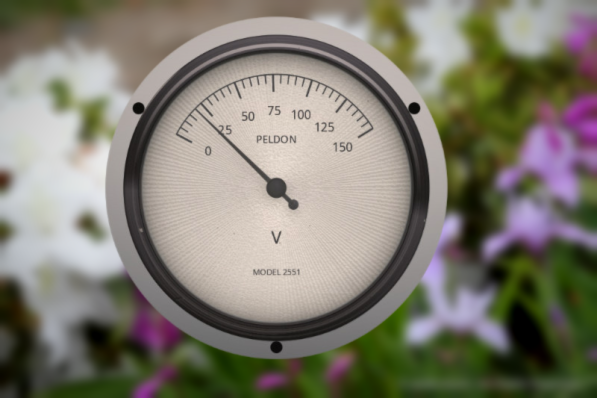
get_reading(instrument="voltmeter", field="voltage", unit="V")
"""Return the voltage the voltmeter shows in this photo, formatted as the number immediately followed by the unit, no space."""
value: 20V
